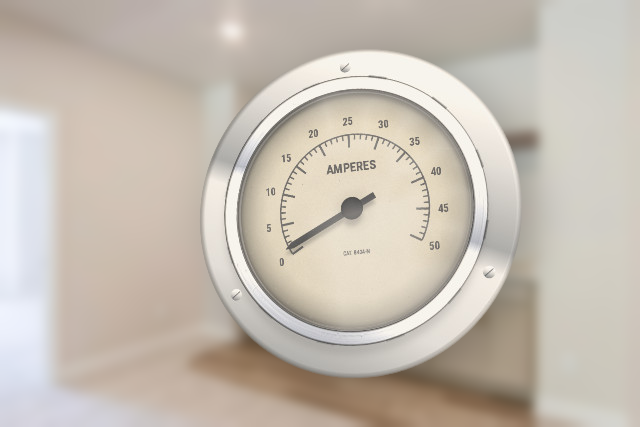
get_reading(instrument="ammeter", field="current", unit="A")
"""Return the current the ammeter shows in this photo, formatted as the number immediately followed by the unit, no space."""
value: 1A
